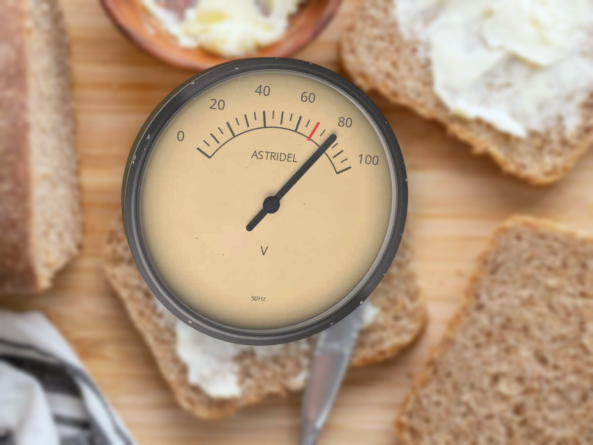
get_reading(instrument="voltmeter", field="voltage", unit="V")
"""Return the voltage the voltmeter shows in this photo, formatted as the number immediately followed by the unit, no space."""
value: 80V
